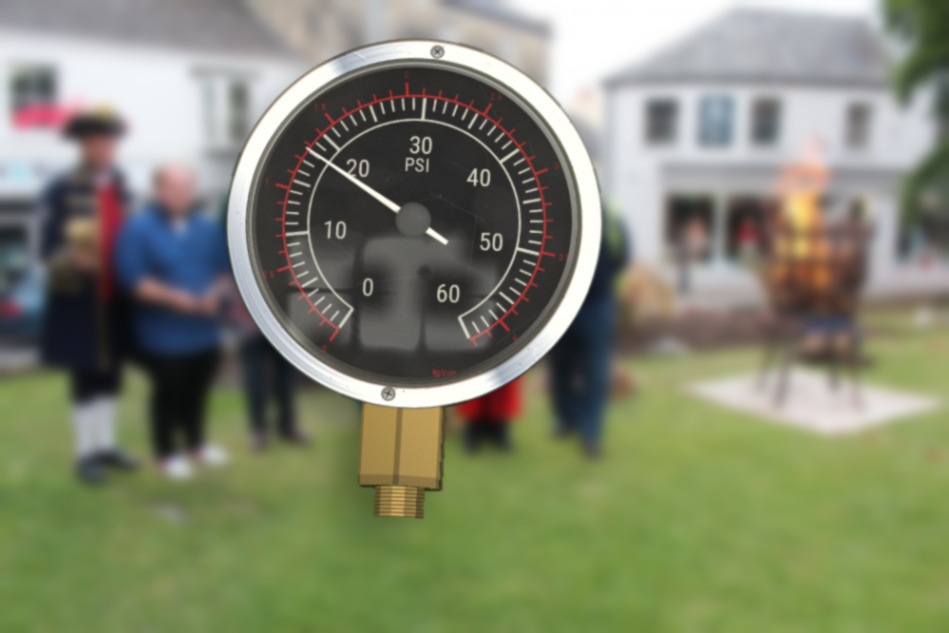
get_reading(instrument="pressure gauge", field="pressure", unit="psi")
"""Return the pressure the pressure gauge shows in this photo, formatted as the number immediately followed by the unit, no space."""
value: 18psi
